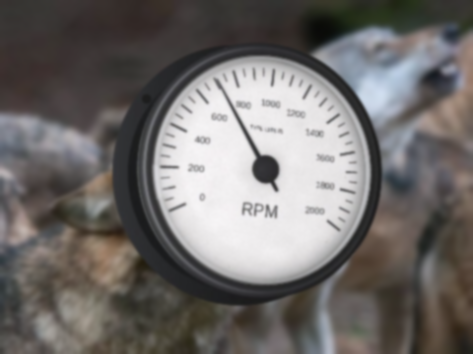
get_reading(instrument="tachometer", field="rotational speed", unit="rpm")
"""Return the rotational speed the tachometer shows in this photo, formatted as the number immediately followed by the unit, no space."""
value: 700rpm
